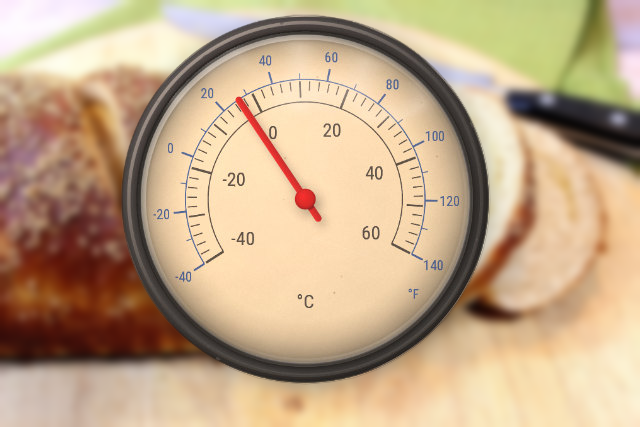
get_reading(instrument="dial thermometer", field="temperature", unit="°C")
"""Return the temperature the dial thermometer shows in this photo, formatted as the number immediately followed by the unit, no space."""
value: -3°C
